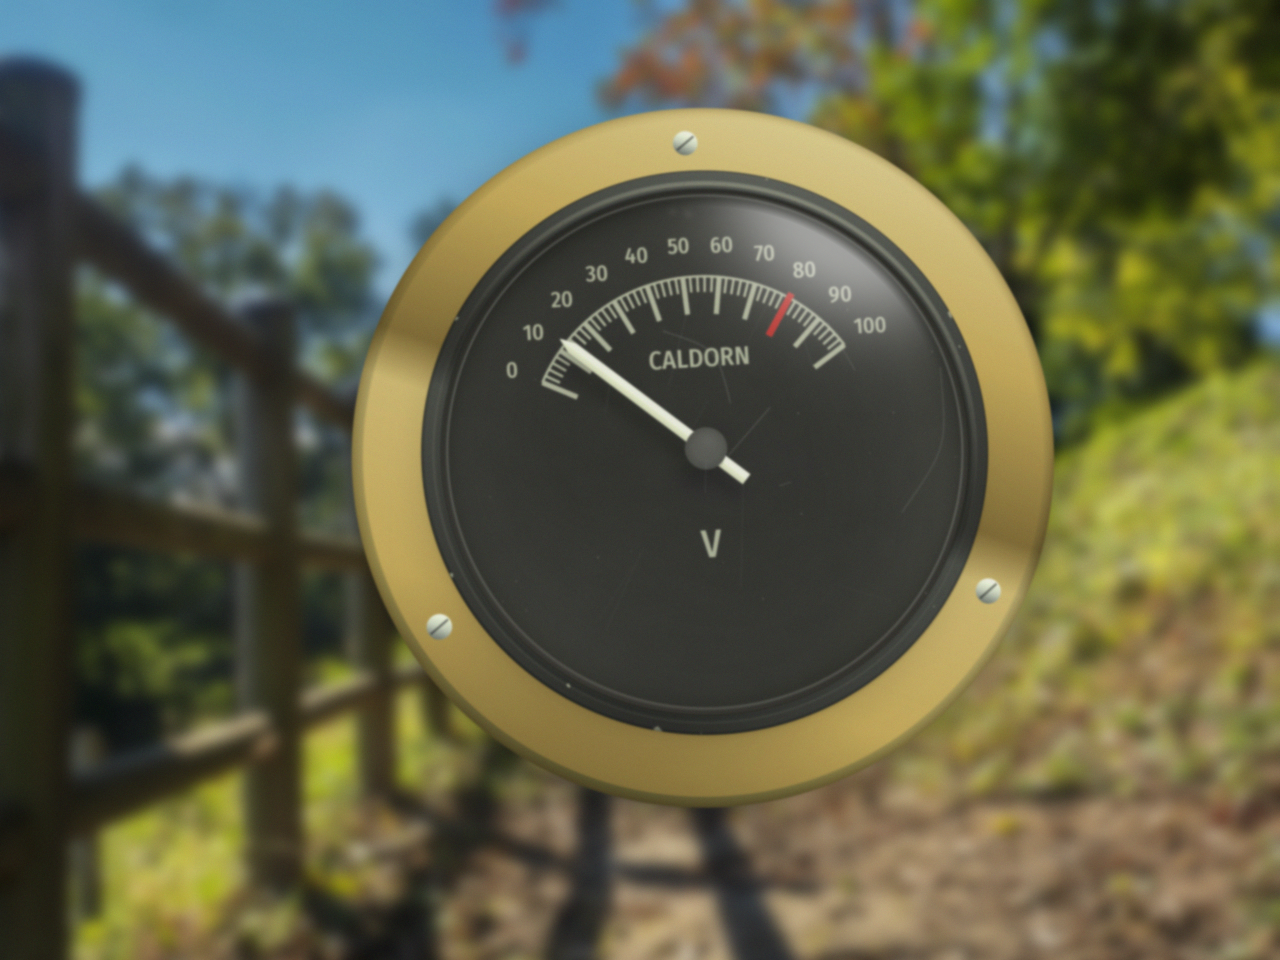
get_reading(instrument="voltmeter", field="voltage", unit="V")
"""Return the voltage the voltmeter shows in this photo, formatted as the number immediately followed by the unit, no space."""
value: 12V
